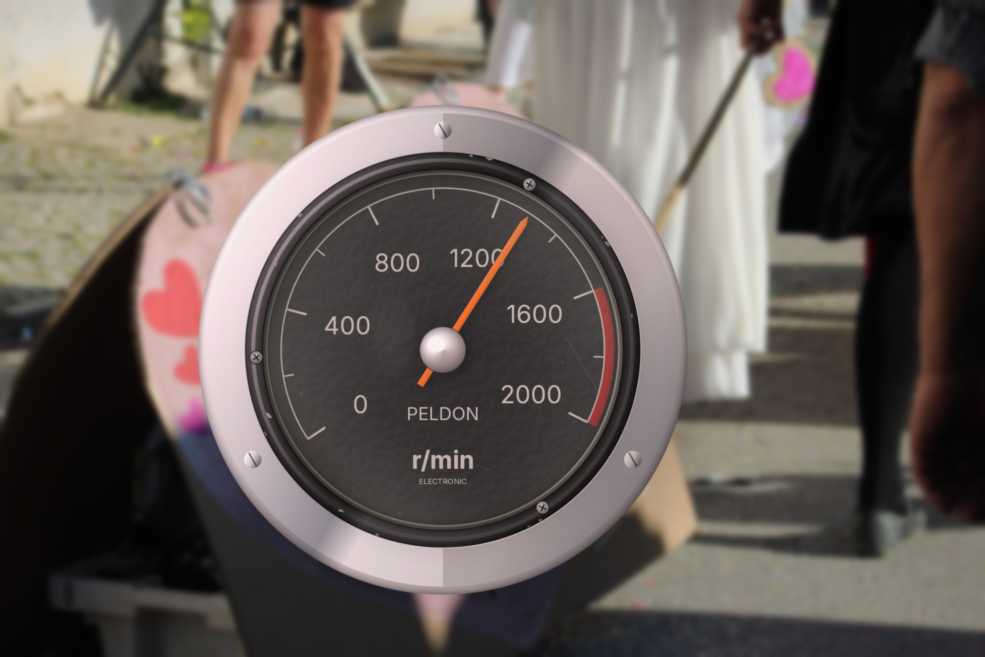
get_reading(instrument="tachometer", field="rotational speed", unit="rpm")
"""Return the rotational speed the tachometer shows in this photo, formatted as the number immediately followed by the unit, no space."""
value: 1300rpm
